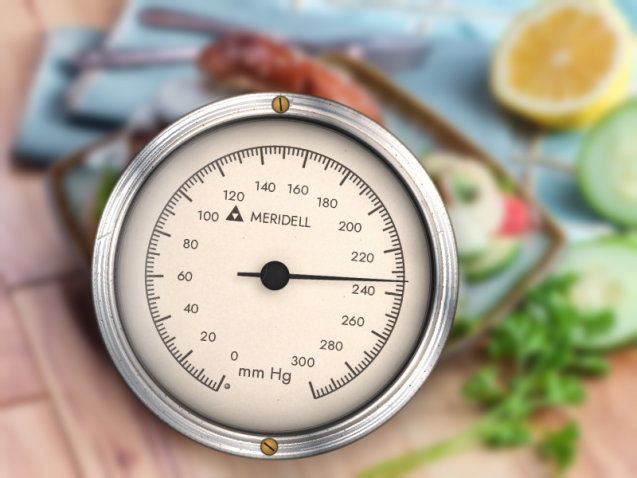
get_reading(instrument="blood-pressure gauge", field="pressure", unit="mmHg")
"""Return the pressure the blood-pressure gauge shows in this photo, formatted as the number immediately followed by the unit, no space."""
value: 234mmHg
